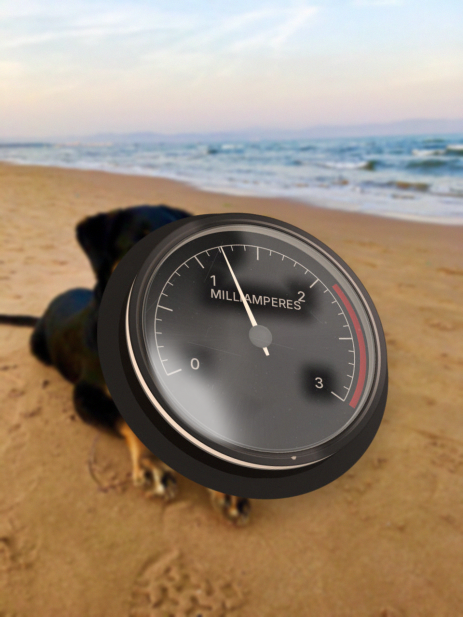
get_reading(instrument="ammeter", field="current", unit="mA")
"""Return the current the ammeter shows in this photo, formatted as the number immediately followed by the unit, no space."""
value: 1.2mA
